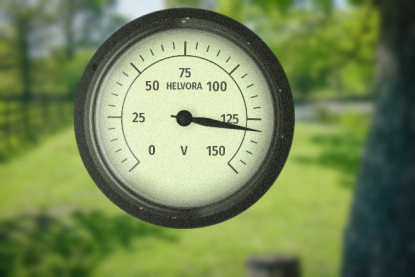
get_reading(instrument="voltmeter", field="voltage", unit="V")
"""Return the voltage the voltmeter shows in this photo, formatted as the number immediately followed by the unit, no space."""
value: 130V
